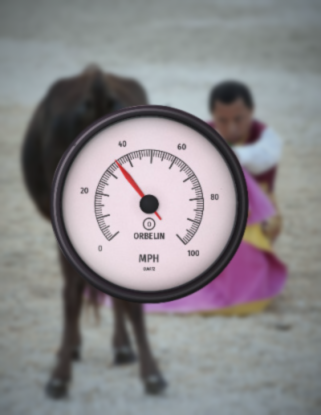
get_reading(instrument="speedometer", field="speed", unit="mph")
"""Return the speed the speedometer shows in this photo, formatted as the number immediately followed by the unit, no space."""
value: 35mph
